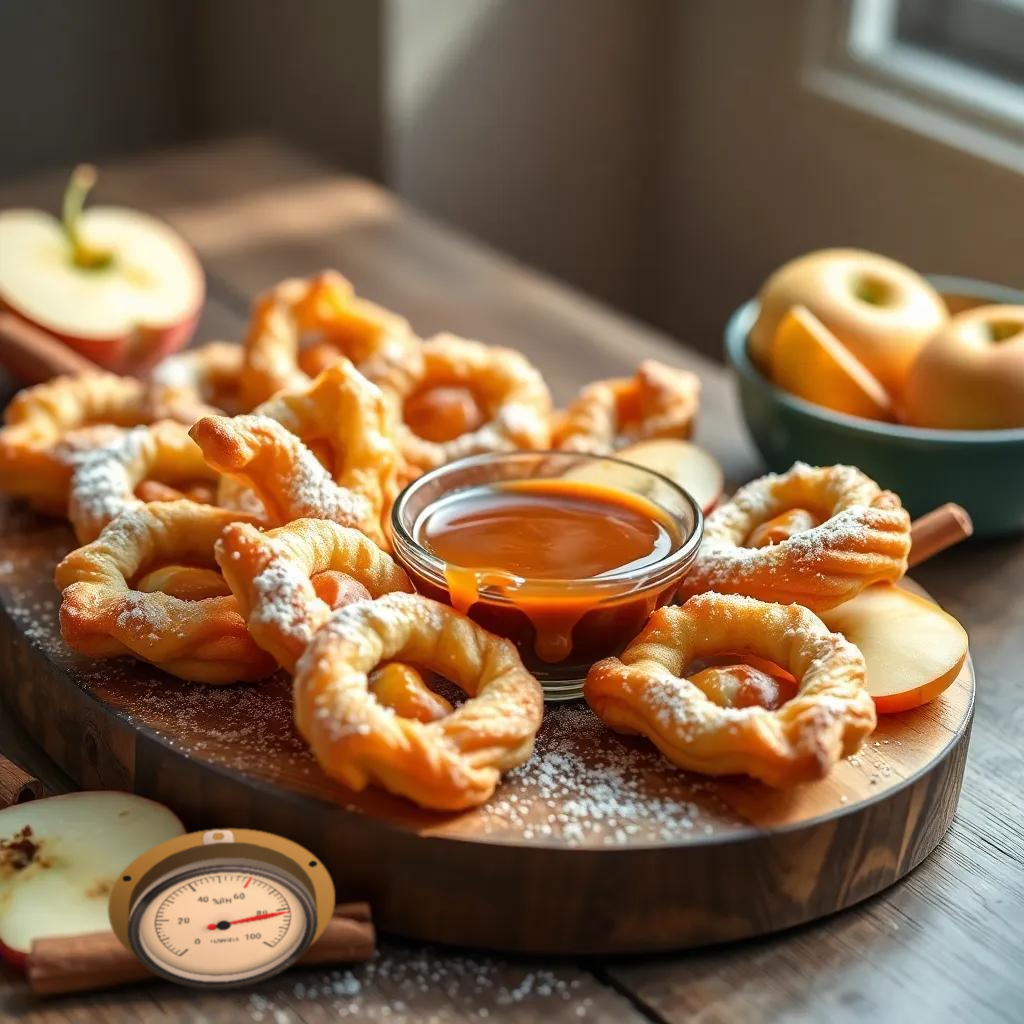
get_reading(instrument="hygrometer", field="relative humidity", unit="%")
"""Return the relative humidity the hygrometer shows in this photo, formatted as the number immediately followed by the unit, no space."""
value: 80%
